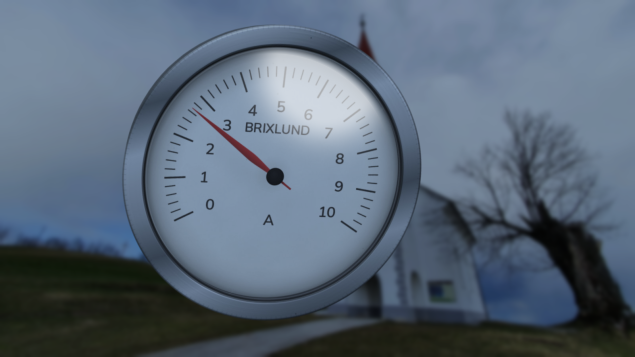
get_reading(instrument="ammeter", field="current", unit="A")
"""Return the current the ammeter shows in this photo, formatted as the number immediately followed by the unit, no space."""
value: 2.7A
